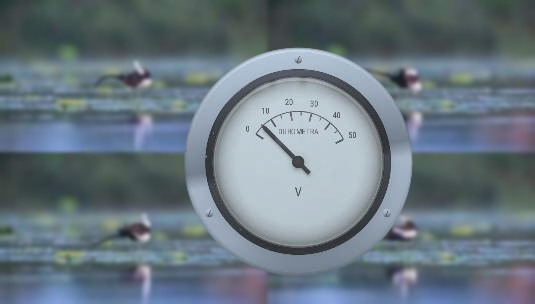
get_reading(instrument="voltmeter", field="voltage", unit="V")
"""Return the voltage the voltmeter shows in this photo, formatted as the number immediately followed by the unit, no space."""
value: 5V
